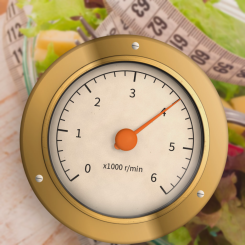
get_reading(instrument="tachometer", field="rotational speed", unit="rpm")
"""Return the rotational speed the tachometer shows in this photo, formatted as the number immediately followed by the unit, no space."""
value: 4000rpm
